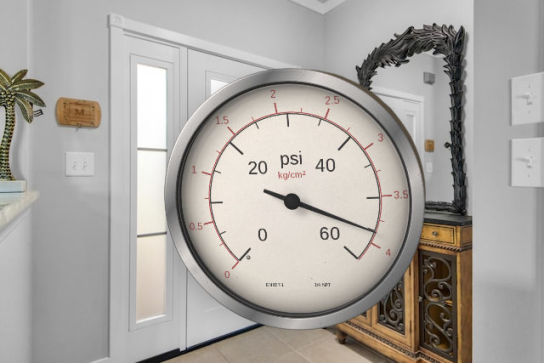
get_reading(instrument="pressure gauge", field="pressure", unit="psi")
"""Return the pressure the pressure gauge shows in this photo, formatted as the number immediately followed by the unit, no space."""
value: 55psi
